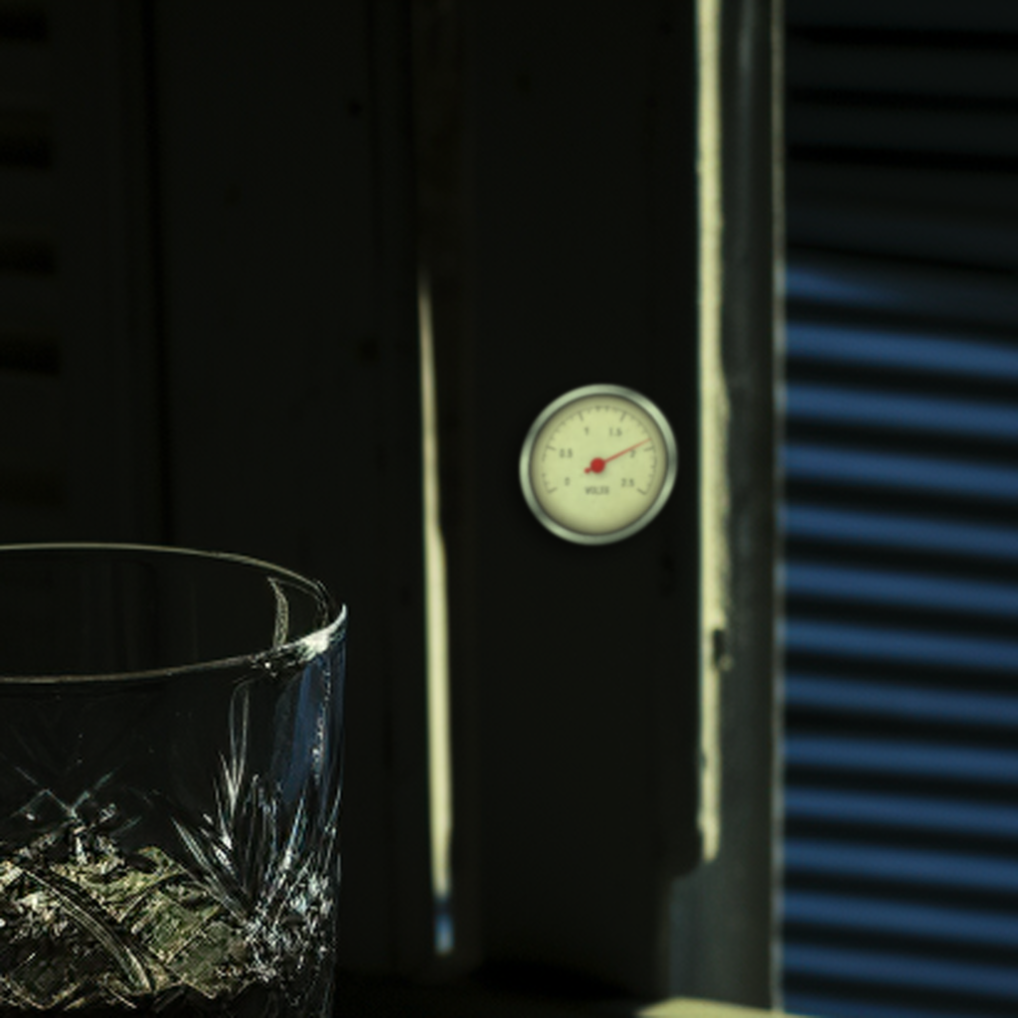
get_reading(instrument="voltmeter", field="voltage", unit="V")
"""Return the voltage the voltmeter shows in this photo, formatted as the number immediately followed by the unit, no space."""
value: 1.9V
